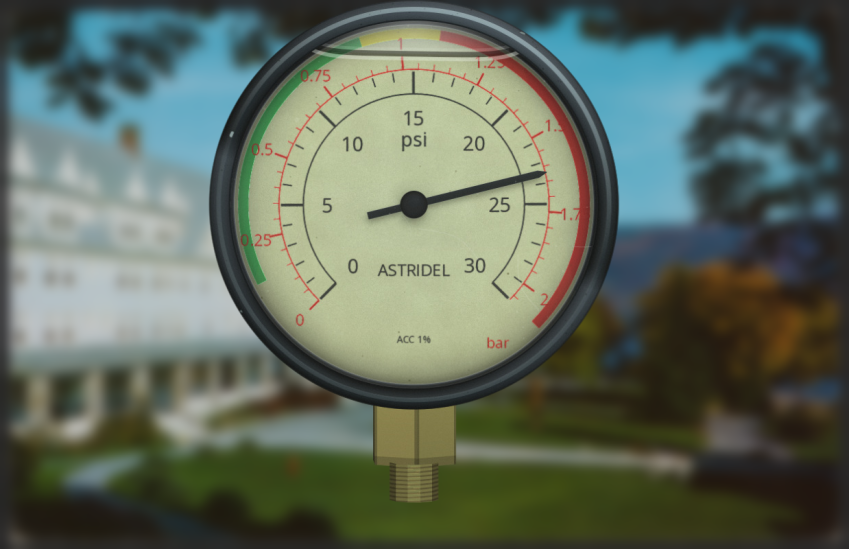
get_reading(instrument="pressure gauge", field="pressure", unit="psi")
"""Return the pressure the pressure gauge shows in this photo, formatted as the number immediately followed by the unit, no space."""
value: 23.5psi
